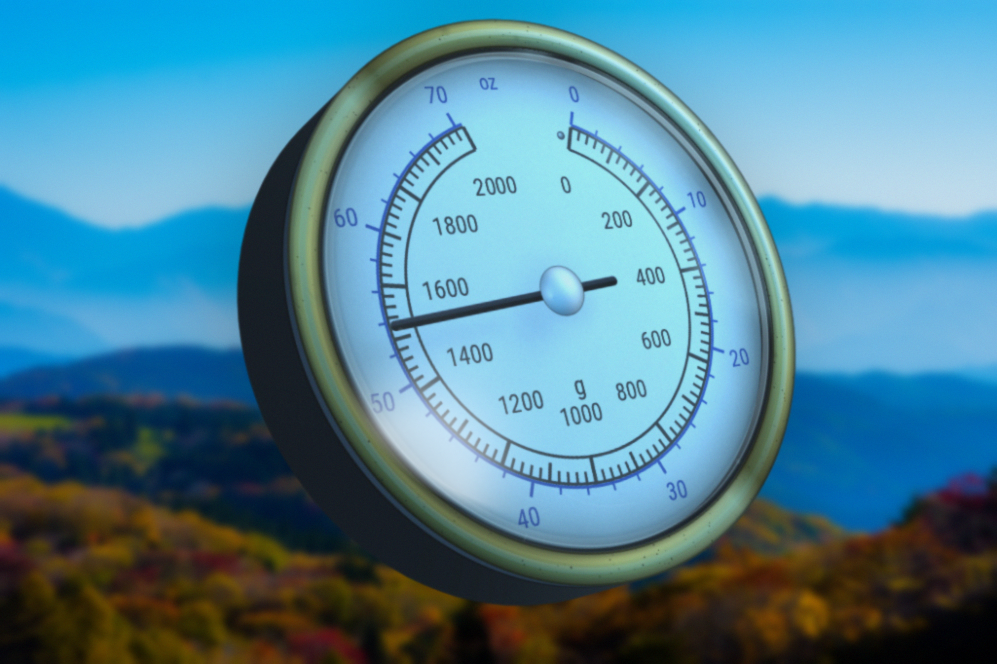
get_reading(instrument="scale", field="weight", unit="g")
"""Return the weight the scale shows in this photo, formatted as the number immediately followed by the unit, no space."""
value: 1520g
